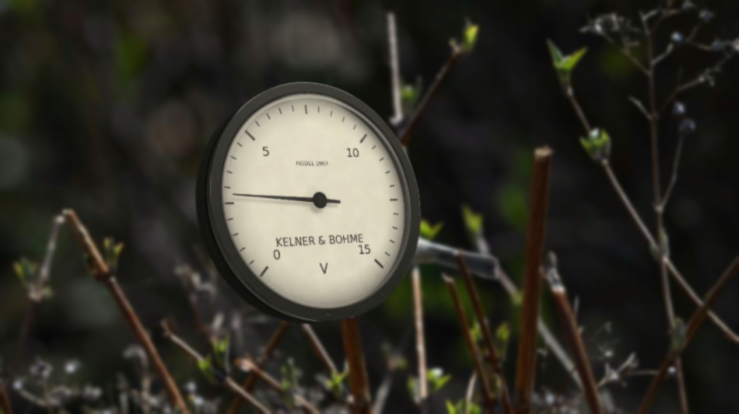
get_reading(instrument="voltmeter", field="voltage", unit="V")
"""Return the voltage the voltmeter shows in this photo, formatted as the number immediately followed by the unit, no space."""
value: 2.75V
